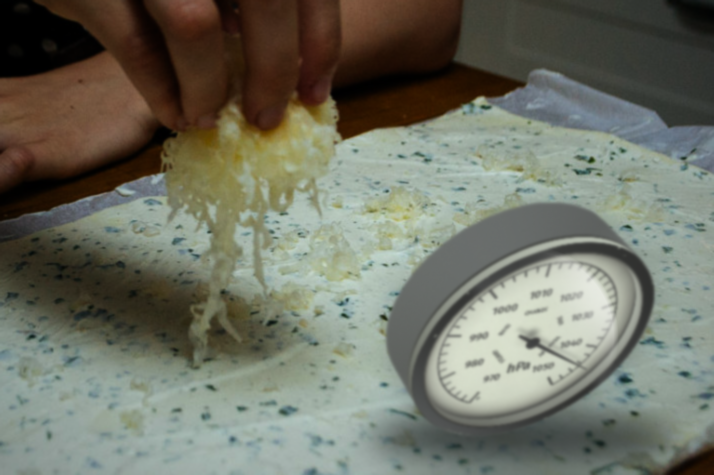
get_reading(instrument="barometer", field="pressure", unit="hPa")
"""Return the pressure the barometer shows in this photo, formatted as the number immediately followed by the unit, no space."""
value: 1044hPa
